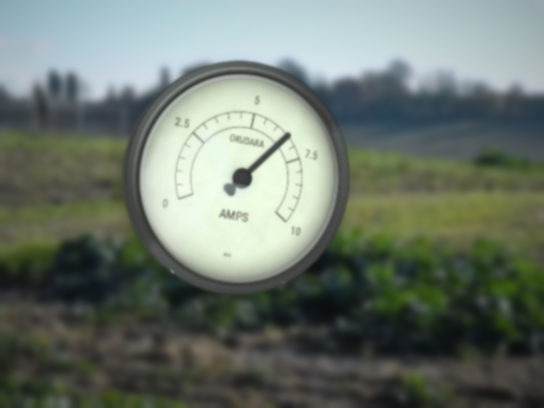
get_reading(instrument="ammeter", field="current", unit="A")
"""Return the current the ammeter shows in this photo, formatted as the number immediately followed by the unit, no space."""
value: 6.5A
